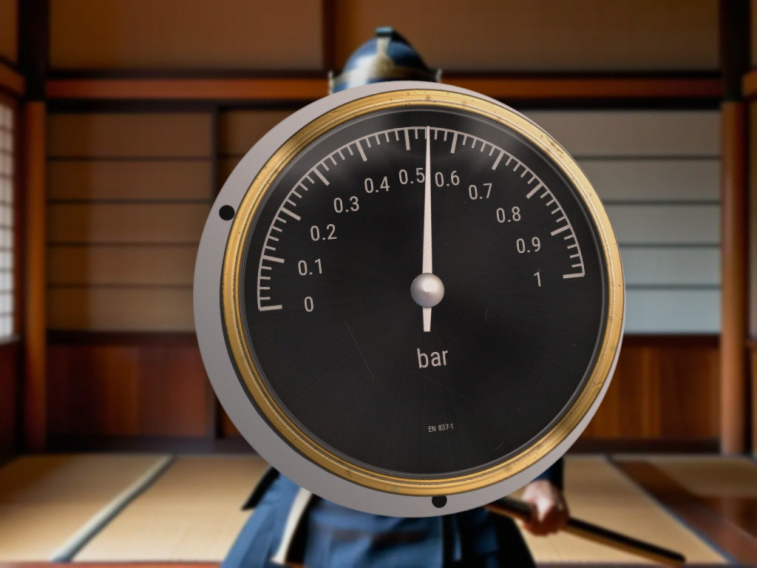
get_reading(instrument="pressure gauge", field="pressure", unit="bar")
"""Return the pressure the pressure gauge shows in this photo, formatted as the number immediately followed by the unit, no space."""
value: 0.54bar
